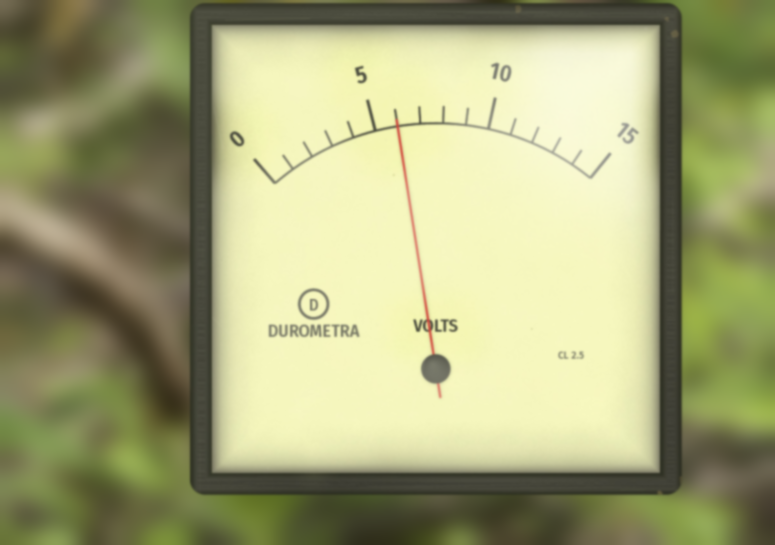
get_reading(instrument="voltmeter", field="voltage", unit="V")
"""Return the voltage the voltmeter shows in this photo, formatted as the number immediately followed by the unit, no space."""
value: 6V
